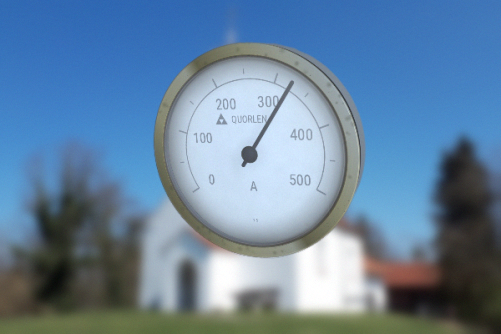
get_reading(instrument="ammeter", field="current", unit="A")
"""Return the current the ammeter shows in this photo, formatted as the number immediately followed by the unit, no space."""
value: 325A
